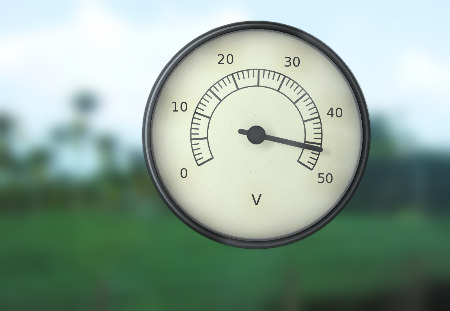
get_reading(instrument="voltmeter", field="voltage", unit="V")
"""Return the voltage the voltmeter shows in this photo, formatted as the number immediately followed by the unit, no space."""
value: 46V
